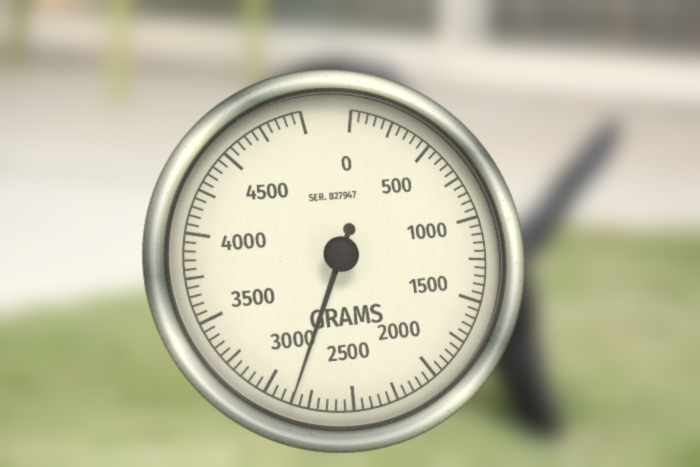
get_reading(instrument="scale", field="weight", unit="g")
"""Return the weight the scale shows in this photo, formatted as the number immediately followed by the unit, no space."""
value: 2850g
